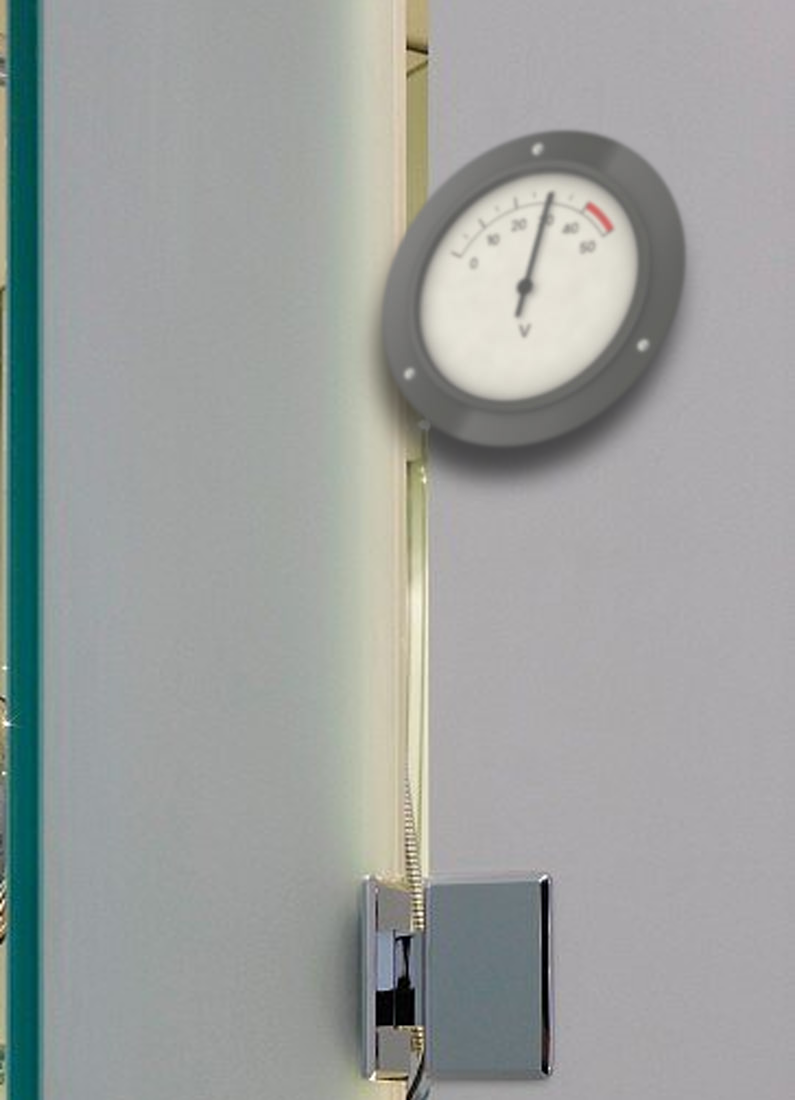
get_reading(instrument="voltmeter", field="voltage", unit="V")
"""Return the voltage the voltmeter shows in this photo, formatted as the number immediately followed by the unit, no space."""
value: 30V
